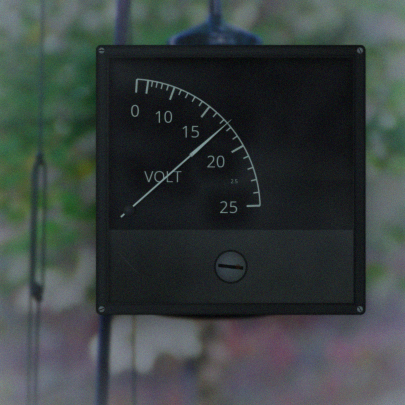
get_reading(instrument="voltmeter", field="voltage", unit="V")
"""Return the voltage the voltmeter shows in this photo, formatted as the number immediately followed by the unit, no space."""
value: 17.5V
